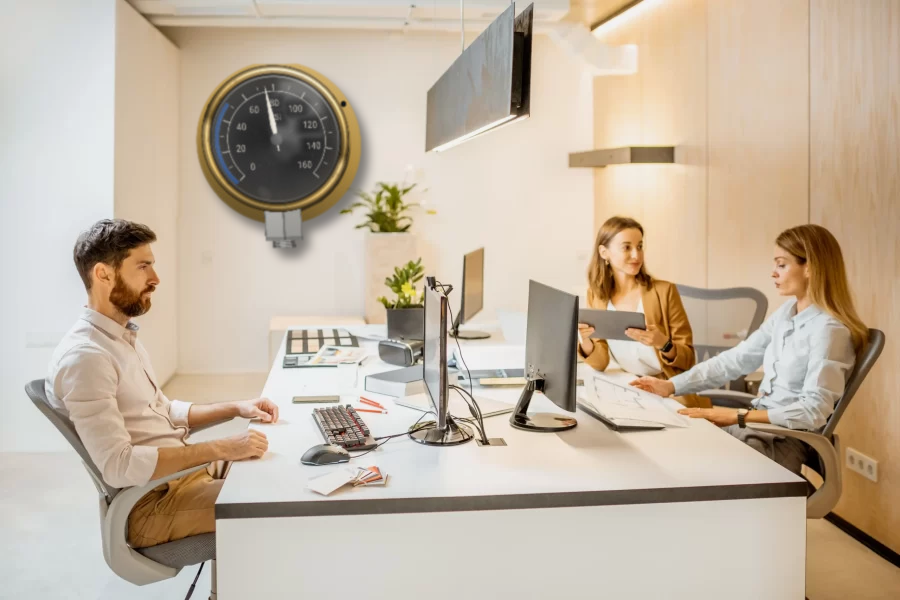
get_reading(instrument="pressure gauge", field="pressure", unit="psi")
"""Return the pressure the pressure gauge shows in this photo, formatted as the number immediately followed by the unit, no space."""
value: 75psi
